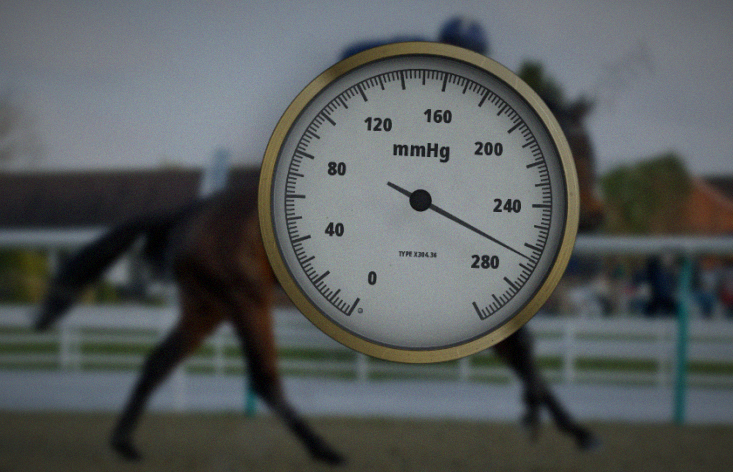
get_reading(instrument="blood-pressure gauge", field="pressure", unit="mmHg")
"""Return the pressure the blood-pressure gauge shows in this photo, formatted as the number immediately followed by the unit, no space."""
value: 266mmHg
